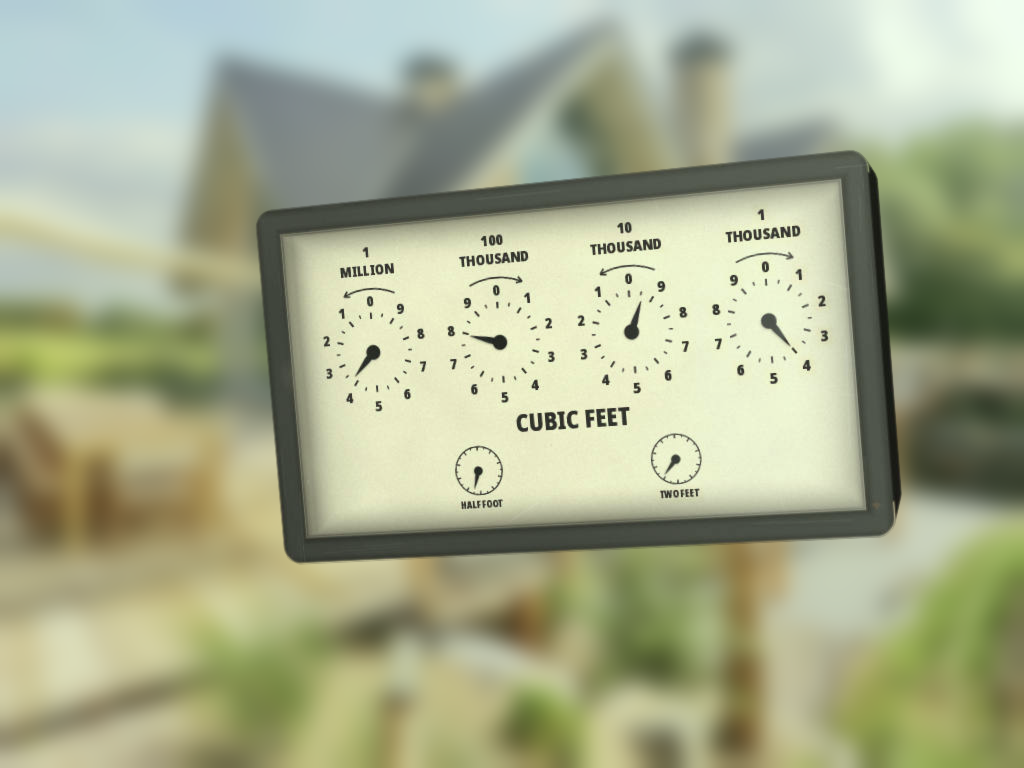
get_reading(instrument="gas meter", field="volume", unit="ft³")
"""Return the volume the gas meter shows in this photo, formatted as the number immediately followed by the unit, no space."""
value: 379400ft³
